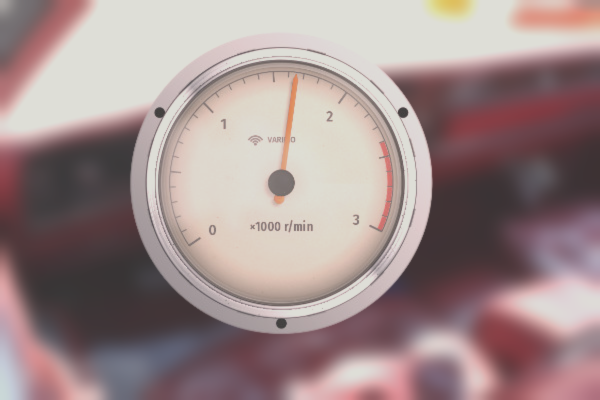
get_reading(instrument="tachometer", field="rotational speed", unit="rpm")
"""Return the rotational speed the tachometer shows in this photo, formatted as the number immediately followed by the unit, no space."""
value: 1650rpm
